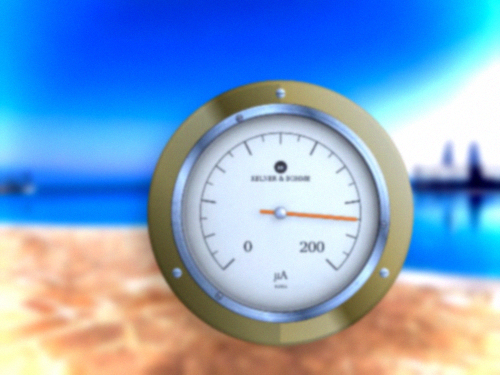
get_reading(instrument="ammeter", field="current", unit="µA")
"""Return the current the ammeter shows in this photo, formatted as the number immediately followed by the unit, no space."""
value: 170µA
